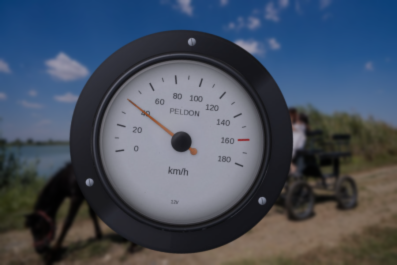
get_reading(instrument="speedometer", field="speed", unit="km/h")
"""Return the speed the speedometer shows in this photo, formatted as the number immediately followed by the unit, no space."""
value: 40km/h
